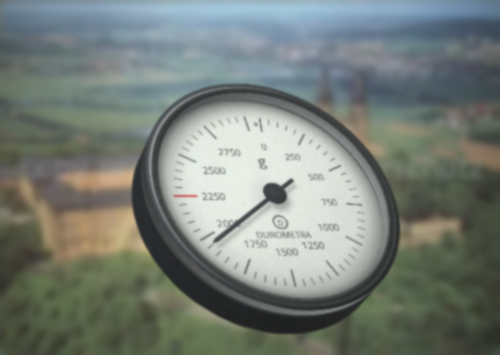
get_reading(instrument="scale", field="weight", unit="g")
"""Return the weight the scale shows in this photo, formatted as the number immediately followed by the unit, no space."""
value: 1950g
